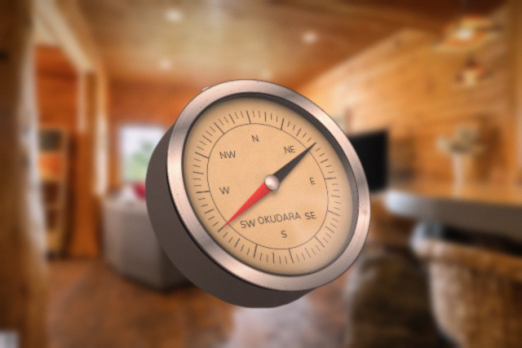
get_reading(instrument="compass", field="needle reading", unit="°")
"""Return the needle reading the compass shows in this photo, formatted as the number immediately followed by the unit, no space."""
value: 240°
